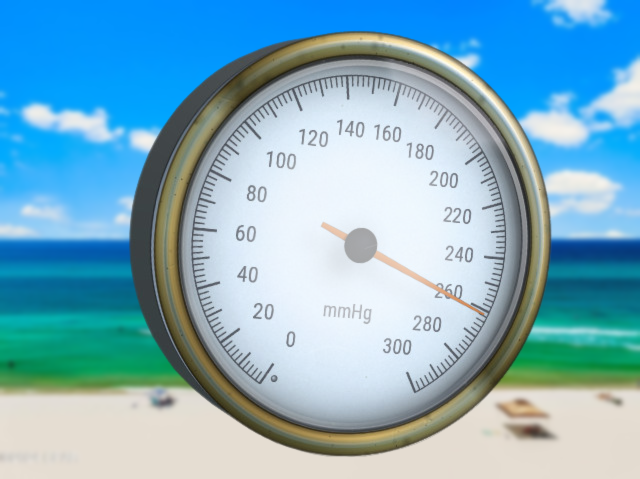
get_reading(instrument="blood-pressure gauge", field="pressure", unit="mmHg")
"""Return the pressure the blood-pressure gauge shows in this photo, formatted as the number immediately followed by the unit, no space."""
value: 262mmHg
